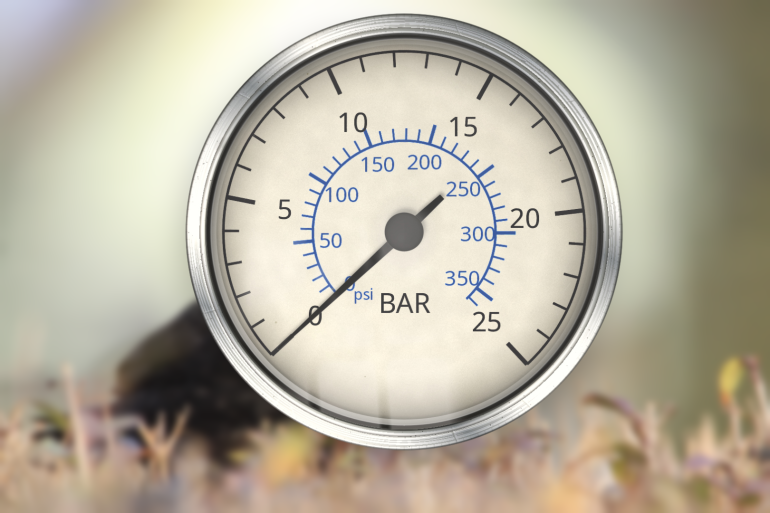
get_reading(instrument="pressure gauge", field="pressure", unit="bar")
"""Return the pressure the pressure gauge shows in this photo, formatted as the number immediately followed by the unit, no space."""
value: 0bar
